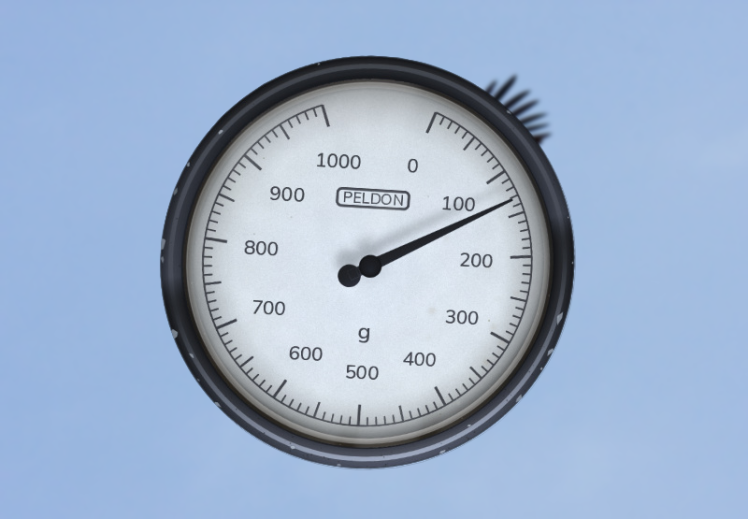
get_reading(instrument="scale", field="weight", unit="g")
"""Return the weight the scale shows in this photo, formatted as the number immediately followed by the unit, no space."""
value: 130g
